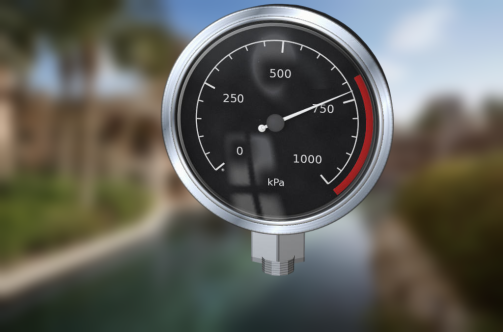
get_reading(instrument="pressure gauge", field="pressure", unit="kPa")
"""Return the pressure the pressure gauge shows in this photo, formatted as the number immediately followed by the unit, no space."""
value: 725kPa
